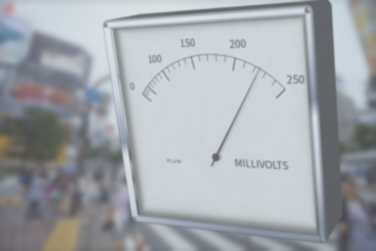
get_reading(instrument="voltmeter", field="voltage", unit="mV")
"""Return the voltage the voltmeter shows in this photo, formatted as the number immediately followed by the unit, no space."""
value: 225mV
